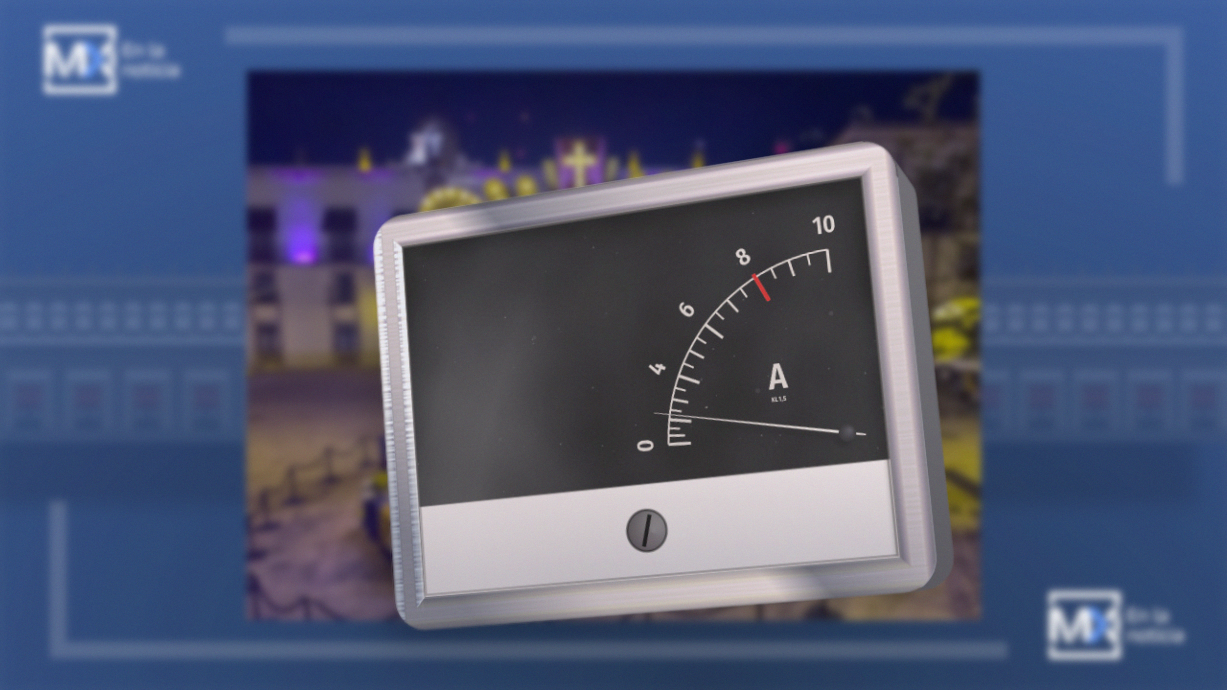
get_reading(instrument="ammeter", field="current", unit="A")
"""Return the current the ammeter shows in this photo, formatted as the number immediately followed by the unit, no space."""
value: 2.25A
